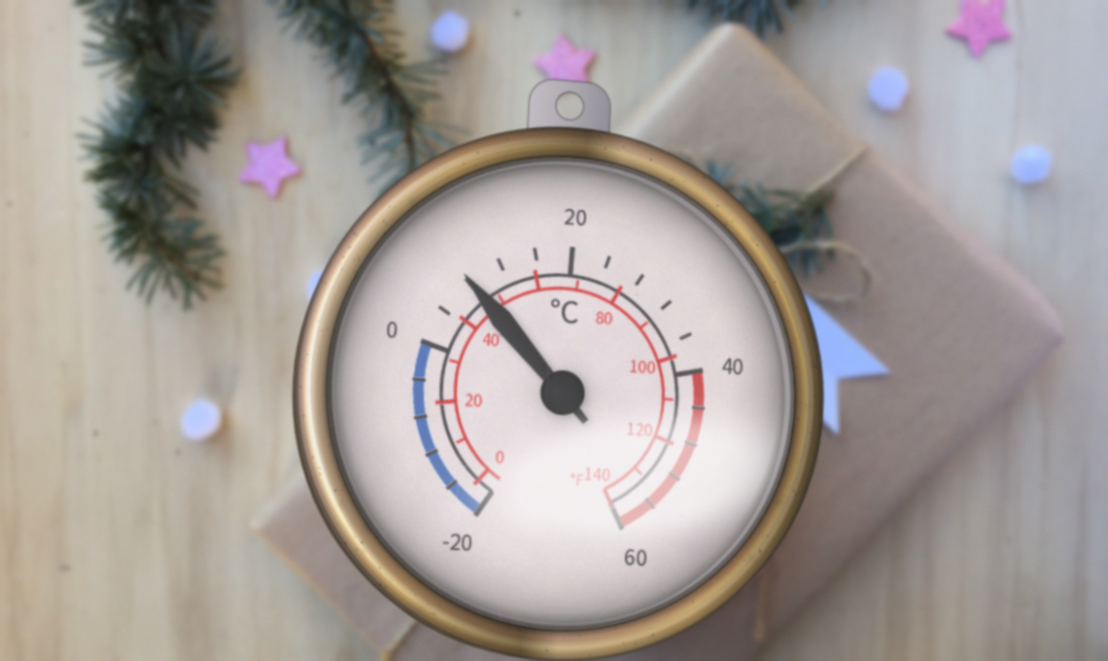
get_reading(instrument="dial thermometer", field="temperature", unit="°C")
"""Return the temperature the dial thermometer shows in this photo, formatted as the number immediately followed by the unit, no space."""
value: 8°C
